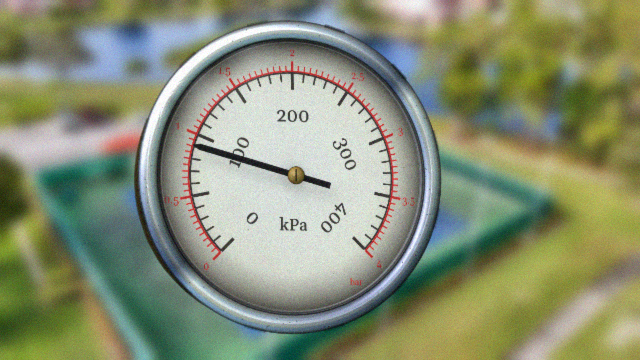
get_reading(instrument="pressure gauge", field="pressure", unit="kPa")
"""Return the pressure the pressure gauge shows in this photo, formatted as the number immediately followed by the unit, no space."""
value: 90kPa
